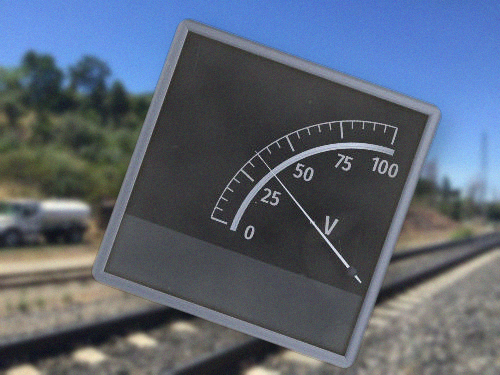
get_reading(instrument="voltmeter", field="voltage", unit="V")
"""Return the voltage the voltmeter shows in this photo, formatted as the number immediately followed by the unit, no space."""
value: 35V
